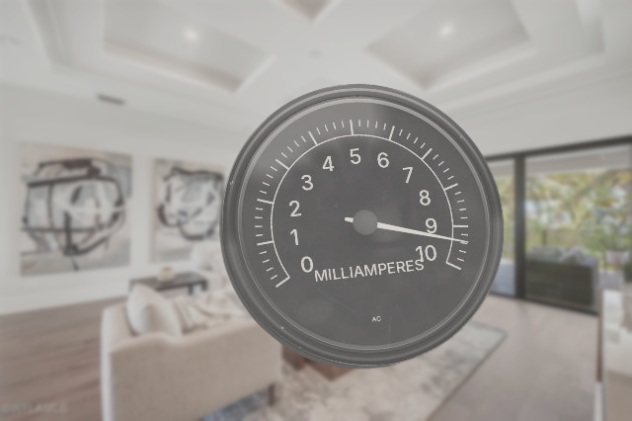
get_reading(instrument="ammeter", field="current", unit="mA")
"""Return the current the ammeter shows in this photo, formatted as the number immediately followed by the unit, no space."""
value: 9.4mA
